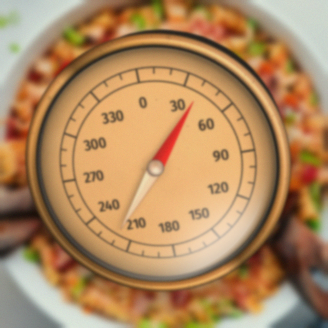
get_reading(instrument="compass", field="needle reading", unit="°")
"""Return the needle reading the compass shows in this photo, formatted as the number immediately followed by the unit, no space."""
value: 40°
